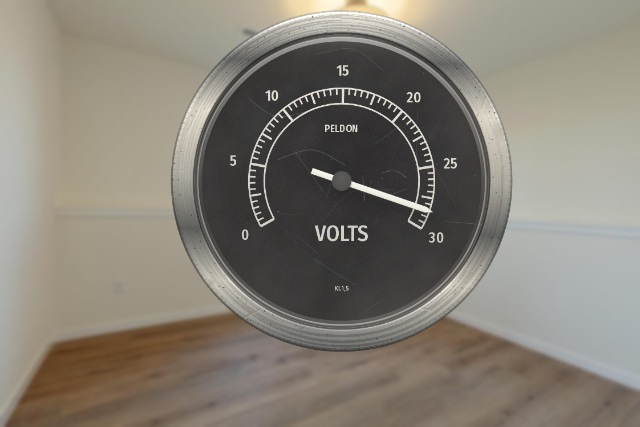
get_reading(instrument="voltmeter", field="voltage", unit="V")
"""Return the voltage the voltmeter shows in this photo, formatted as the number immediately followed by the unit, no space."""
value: 28.5V
